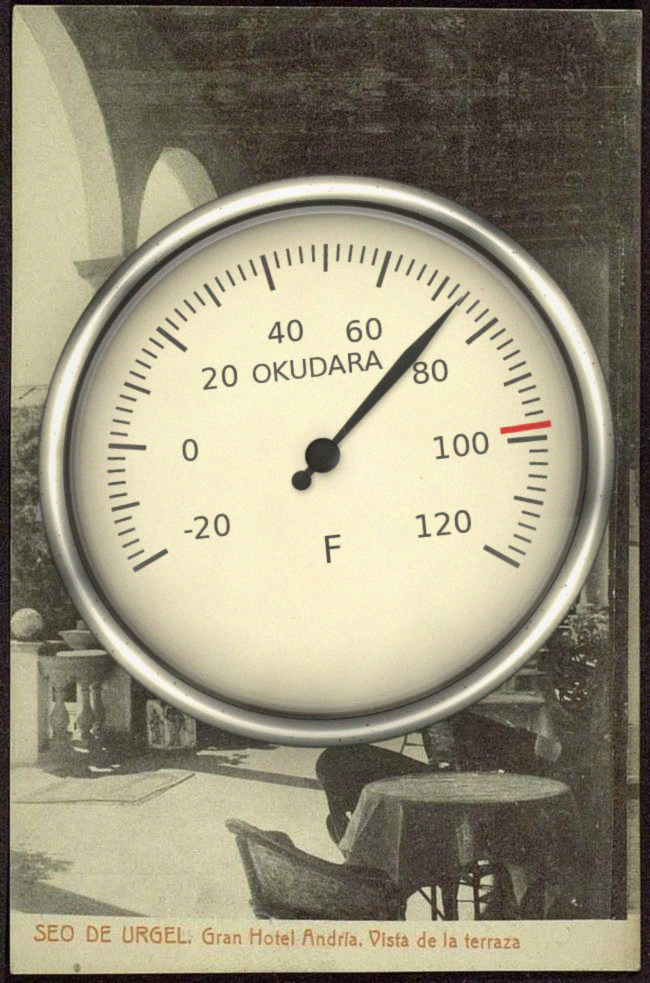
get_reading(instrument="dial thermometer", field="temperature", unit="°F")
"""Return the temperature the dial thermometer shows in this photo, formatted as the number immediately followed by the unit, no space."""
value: 74°F
